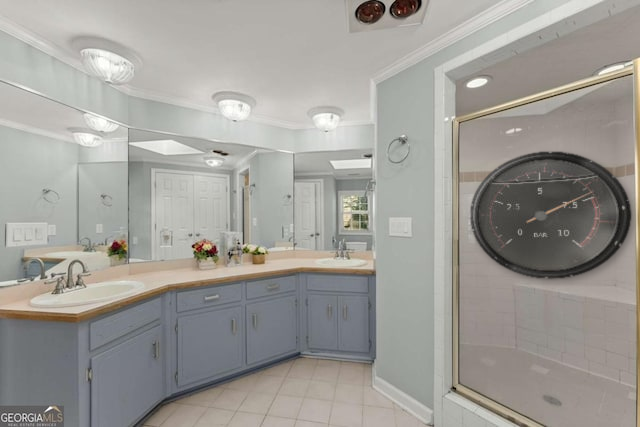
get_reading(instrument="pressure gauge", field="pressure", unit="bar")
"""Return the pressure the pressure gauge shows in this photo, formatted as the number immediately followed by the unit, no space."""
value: 7.25bar
